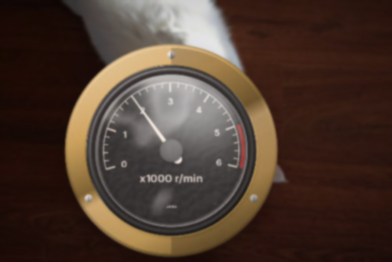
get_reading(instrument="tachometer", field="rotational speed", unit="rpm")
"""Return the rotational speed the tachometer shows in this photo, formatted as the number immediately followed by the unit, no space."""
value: 2000rpm
